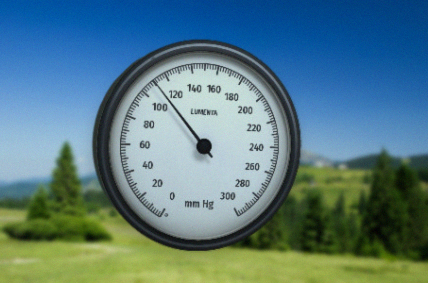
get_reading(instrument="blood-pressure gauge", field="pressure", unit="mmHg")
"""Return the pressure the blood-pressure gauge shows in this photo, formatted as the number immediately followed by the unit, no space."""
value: 110mmHg
